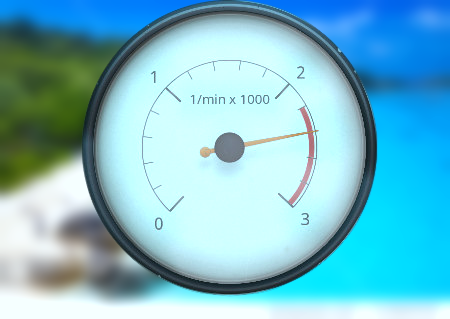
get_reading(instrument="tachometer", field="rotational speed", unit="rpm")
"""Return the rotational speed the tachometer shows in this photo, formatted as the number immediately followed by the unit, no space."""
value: 2400rpm
